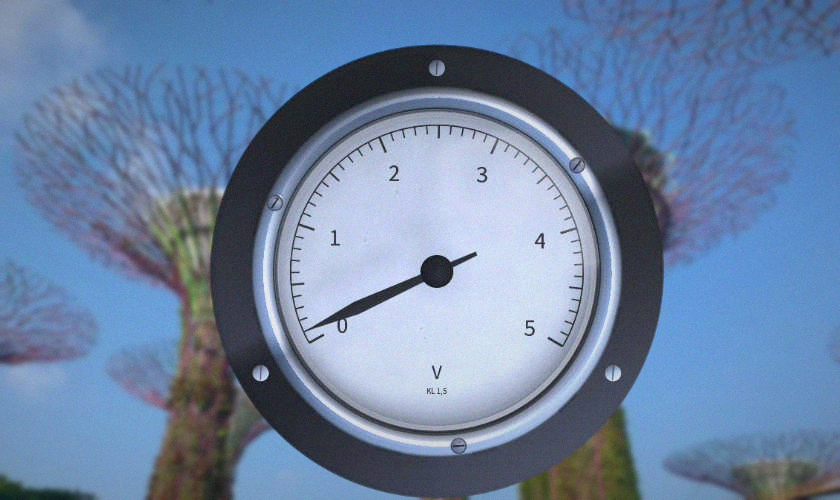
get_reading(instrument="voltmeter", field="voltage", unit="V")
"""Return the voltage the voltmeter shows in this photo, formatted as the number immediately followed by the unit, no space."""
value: 0.1V
